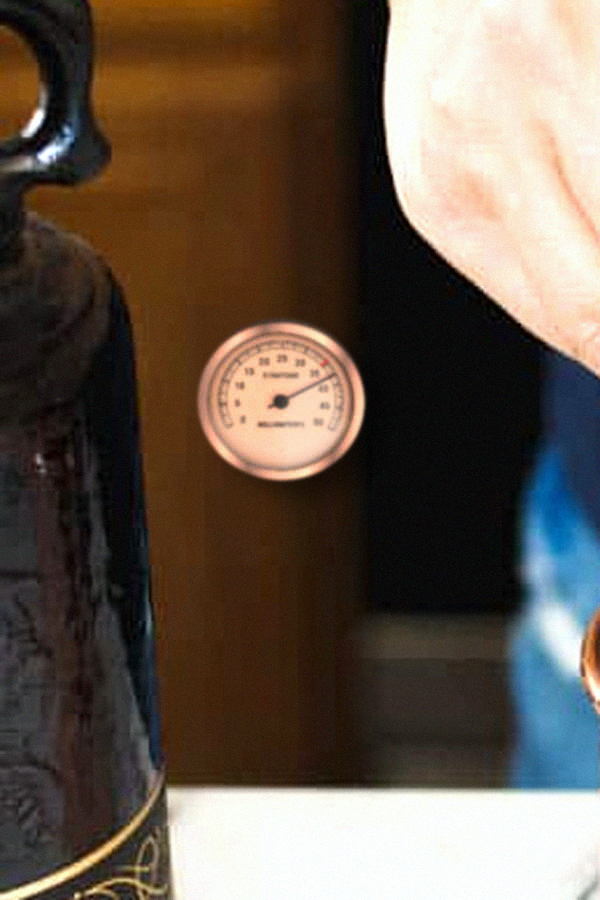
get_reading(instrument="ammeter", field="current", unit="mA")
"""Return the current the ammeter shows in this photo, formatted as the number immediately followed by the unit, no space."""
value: 37.5mA
